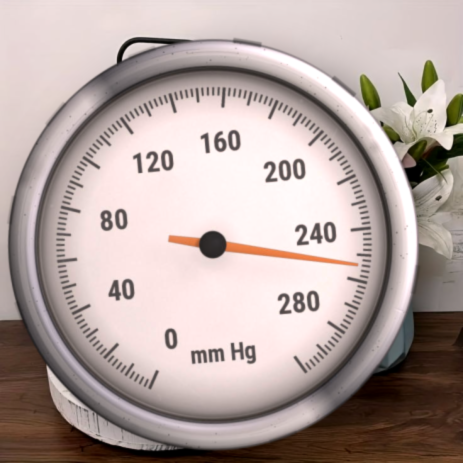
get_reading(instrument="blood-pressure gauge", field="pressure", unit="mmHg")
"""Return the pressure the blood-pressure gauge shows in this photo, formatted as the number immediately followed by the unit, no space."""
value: 254mmHg
